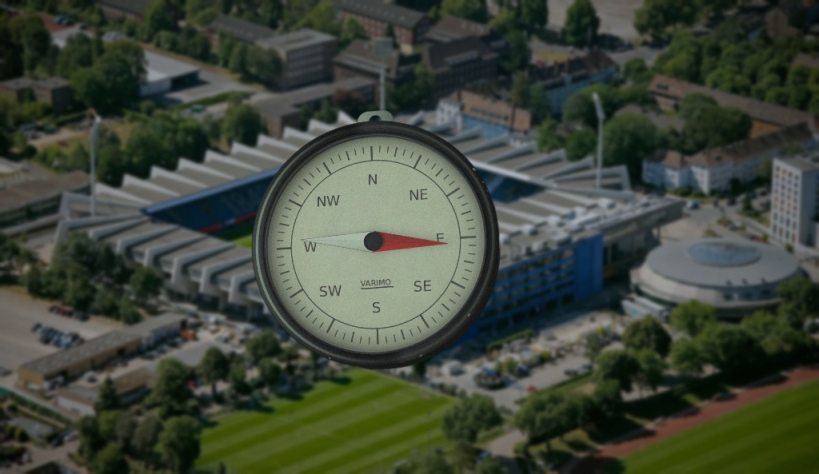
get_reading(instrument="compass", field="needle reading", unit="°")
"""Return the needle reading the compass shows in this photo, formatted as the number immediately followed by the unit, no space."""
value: 95°
